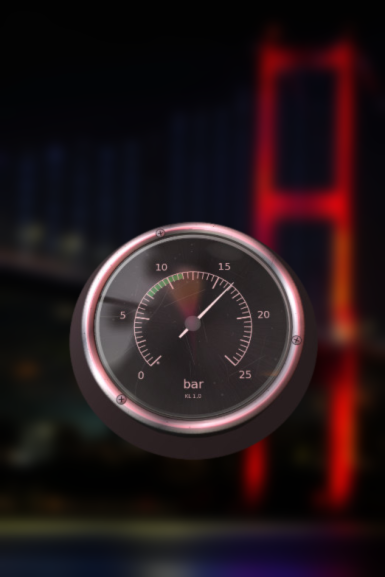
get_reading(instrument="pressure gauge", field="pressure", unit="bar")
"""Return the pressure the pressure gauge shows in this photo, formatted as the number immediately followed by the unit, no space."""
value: 16.5bar
